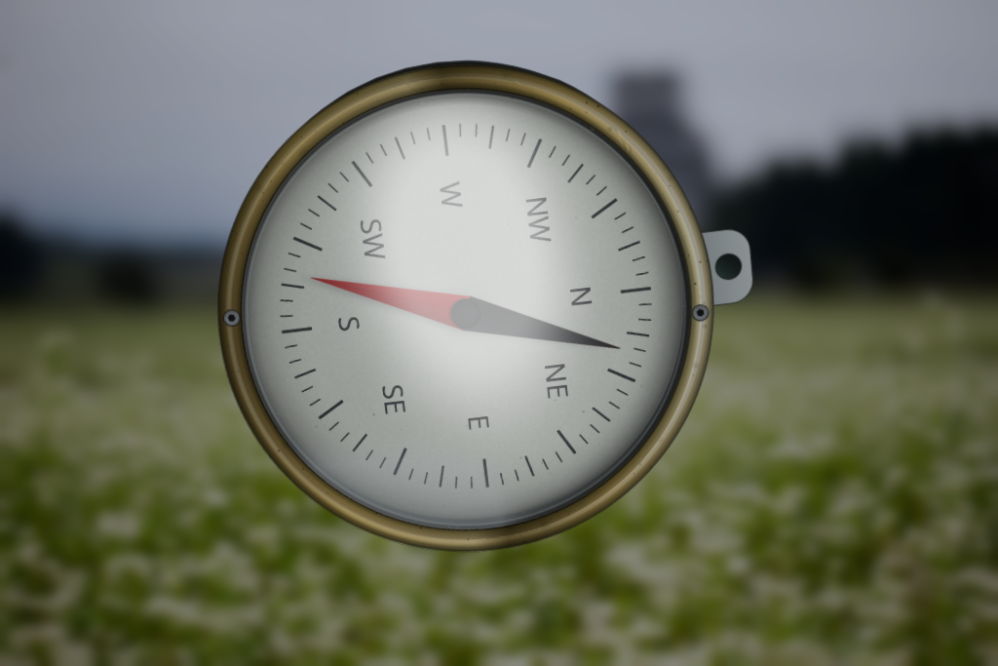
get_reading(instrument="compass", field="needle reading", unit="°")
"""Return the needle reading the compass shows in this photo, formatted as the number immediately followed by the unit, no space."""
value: 200°
